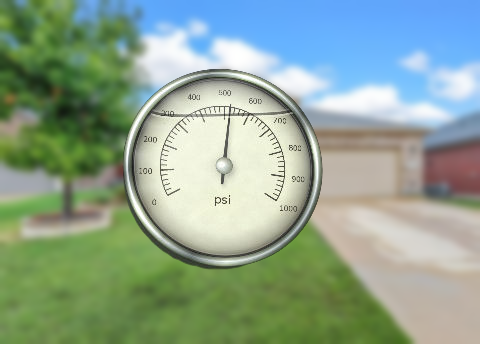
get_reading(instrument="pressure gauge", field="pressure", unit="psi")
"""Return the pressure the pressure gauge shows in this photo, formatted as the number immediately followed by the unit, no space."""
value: 520psi
